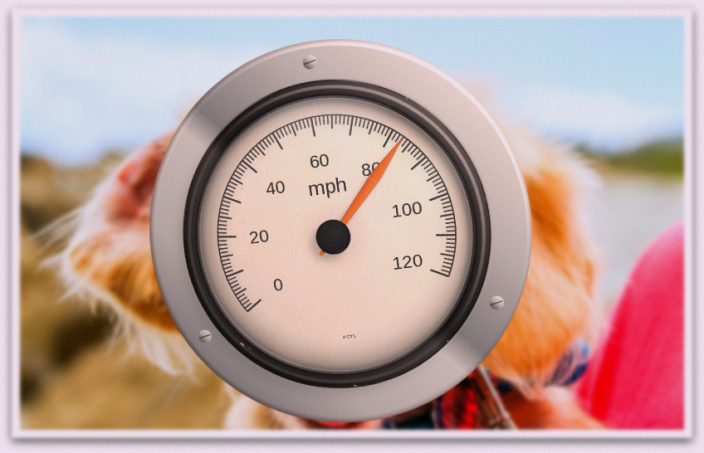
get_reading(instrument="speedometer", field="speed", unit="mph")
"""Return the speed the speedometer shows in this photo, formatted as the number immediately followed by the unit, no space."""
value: 83mph
